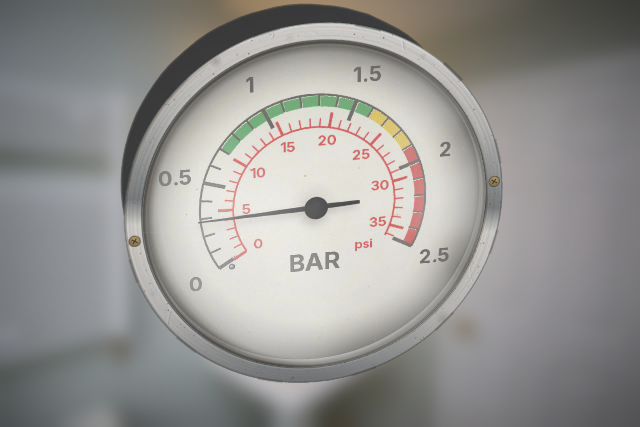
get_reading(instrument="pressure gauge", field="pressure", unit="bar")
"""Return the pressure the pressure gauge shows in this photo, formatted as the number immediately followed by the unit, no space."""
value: 0.3bar
